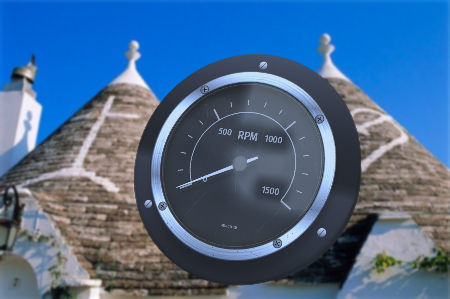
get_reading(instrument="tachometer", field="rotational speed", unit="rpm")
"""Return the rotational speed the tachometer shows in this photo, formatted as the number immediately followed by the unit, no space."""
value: 0rpm
